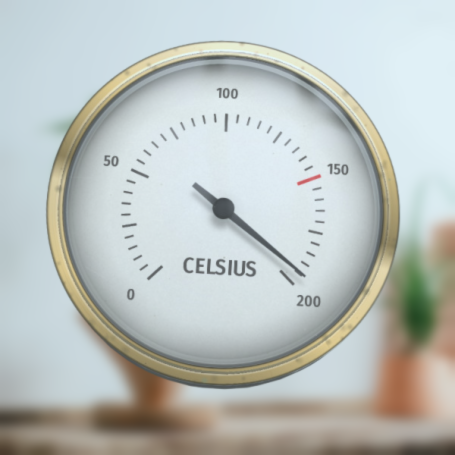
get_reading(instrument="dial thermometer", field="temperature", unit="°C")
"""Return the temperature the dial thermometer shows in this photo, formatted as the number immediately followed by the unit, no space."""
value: 195°C
